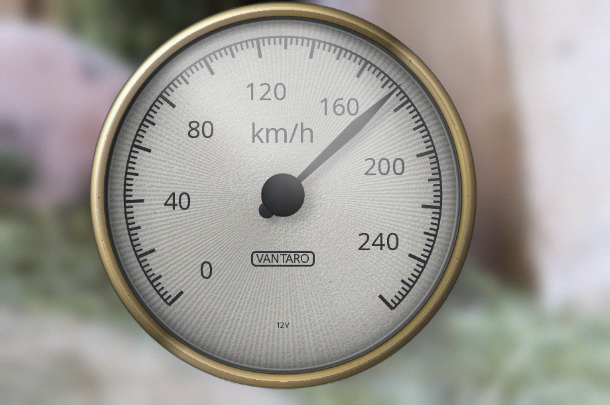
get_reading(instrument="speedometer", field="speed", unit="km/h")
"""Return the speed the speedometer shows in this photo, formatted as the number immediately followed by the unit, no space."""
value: 174km/h
